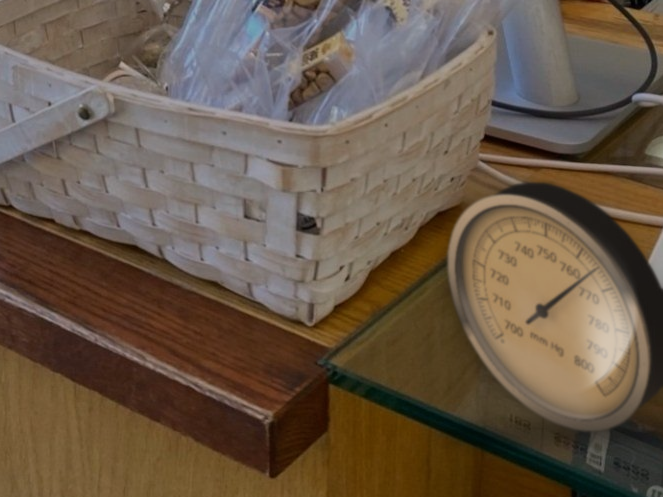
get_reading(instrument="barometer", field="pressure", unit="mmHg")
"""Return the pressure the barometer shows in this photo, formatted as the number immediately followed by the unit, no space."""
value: 765mmHg
